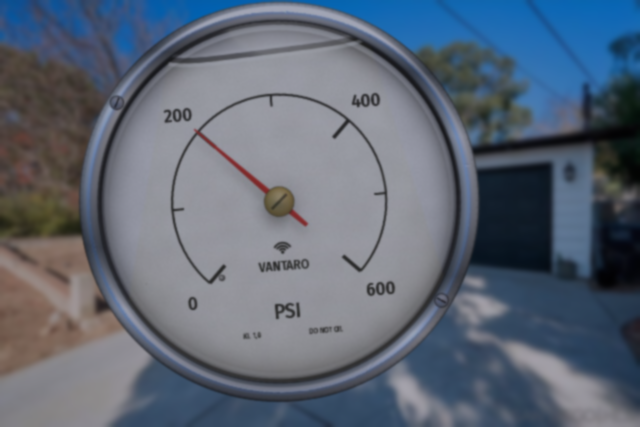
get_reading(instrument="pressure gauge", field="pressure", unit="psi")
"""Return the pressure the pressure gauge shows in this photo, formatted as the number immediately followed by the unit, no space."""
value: 200psi
